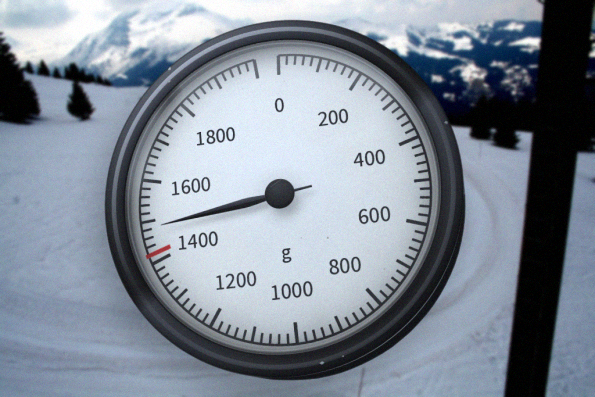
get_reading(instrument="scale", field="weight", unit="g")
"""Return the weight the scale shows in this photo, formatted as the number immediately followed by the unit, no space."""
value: 1480g
